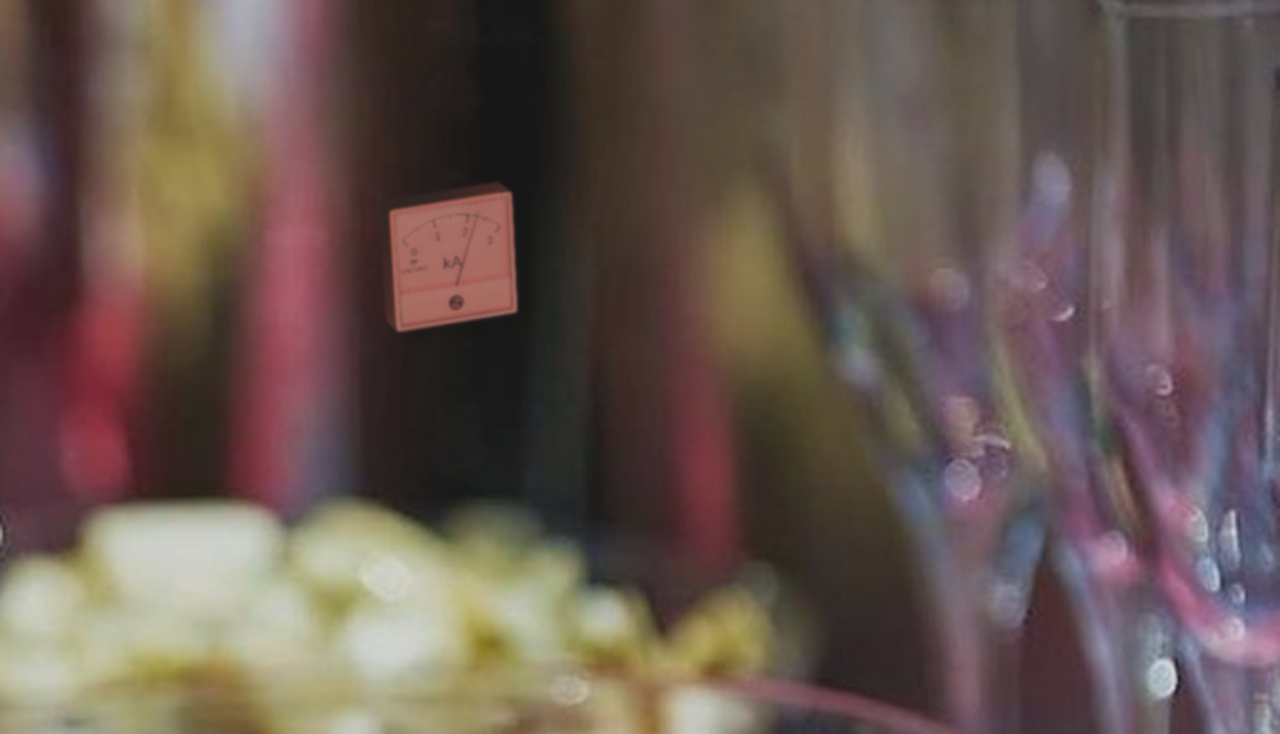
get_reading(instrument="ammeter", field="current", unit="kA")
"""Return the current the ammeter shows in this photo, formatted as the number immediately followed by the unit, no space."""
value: 2.25kA
